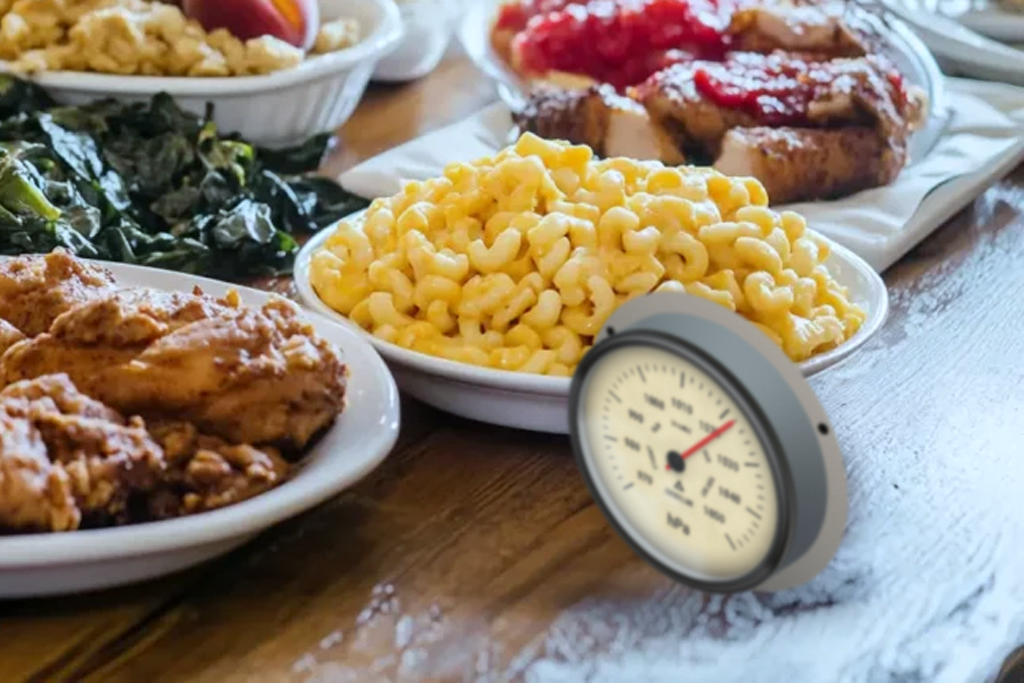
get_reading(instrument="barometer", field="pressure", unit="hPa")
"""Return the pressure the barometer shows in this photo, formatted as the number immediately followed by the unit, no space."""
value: 1022hPa
